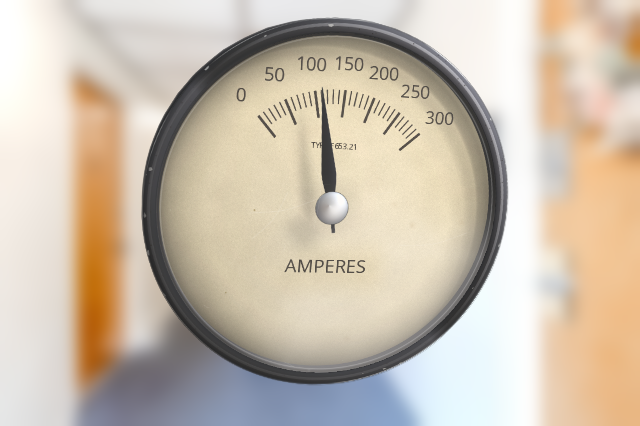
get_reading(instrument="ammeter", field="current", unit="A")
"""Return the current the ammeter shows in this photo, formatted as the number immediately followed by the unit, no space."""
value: 110A
